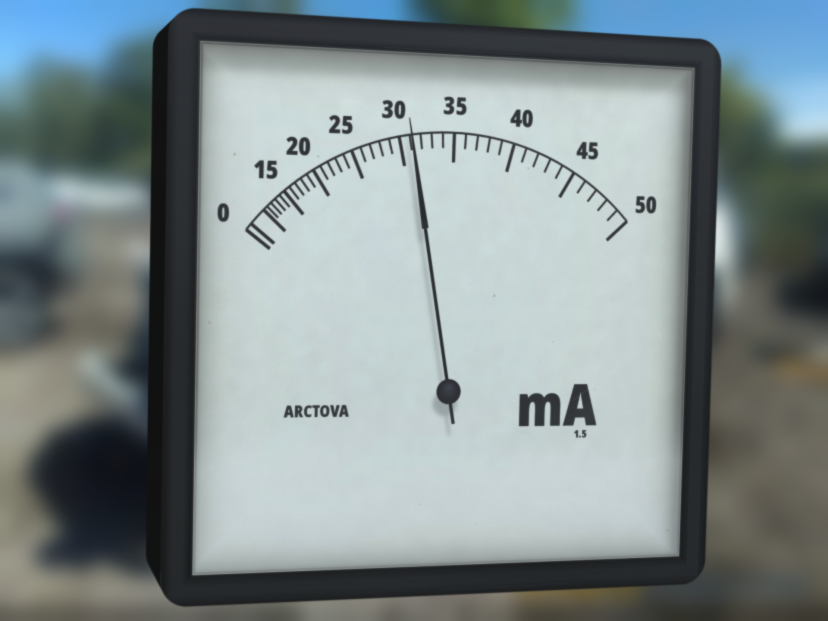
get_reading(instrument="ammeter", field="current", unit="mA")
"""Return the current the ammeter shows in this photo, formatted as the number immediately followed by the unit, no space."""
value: 31mA
